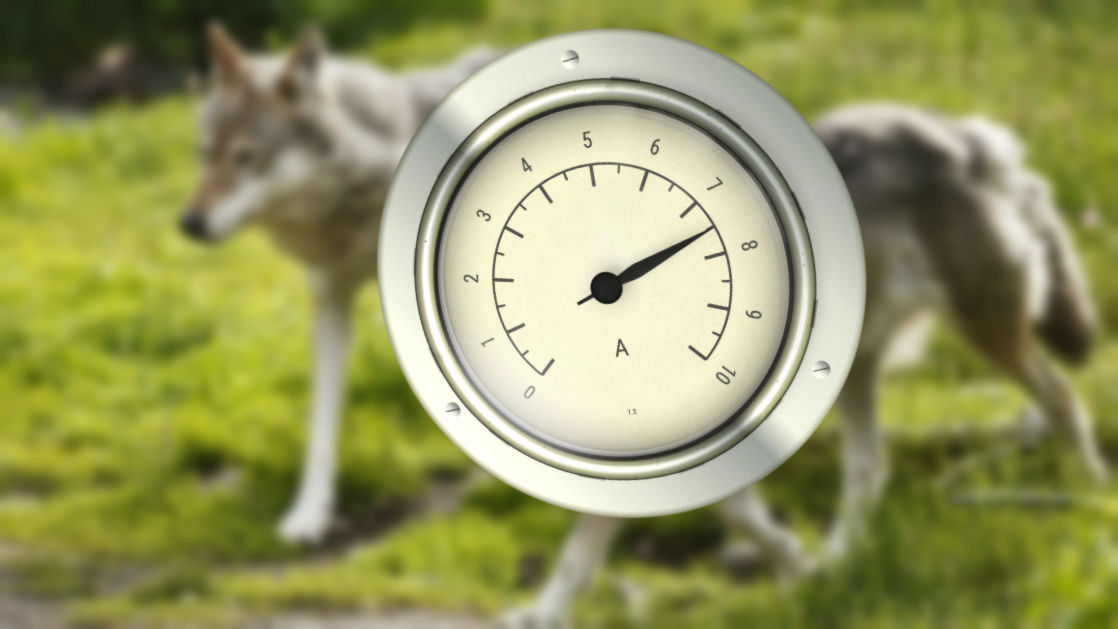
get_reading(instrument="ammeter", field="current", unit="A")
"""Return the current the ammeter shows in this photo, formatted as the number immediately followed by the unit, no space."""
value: 7.5A
